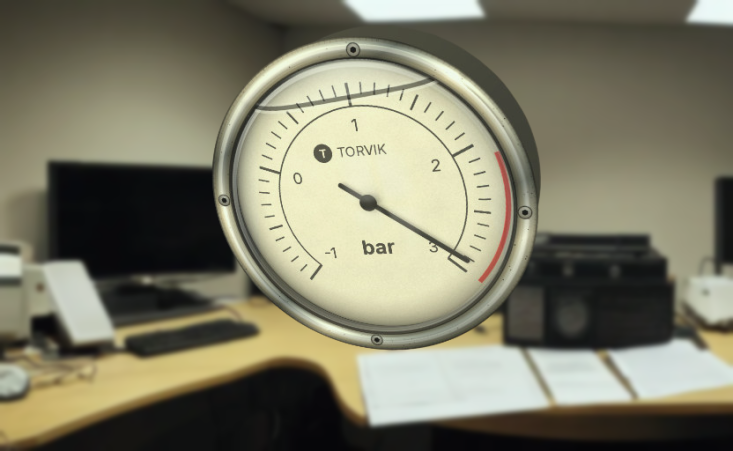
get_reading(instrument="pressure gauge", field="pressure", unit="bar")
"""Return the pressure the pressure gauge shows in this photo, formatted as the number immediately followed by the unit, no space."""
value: 2.9bar
